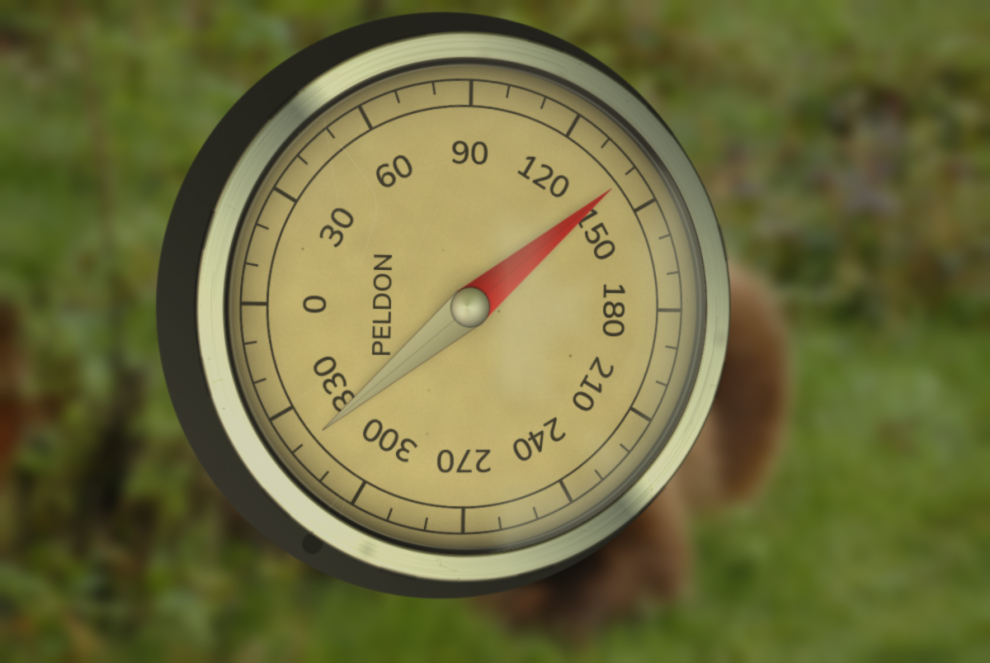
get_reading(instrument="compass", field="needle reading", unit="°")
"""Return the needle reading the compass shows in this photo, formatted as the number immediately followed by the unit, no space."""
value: 140°
